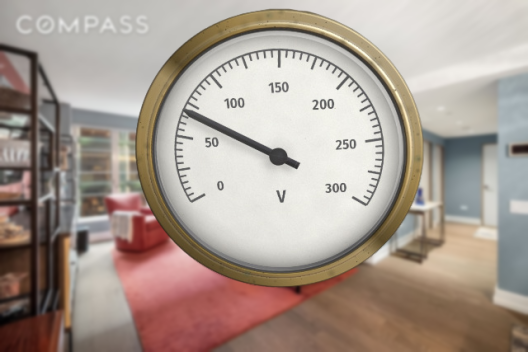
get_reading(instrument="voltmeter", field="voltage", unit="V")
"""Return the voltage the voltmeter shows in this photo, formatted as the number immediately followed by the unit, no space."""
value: 70V
